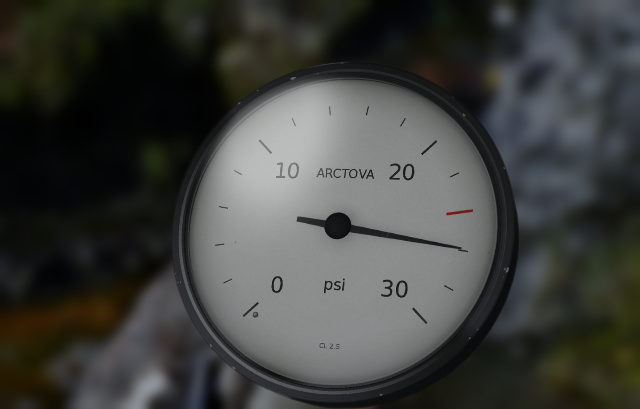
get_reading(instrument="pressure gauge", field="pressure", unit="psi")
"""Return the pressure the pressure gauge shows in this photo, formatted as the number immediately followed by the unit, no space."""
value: 26psi
